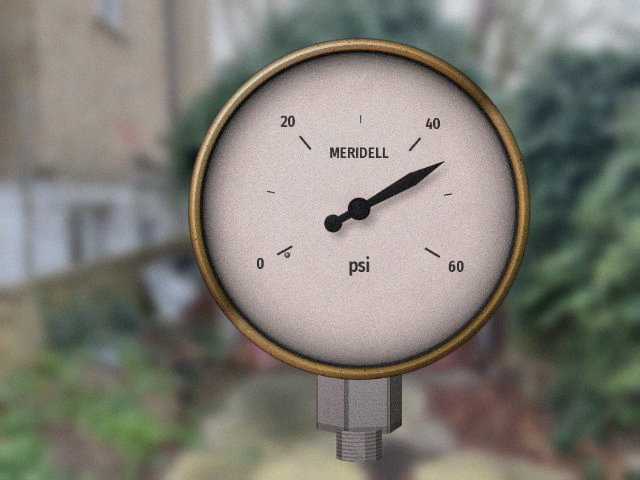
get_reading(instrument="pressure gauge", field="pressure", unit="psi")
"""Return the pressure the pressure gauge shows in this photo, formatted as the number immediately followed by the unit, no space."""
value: 45psi
